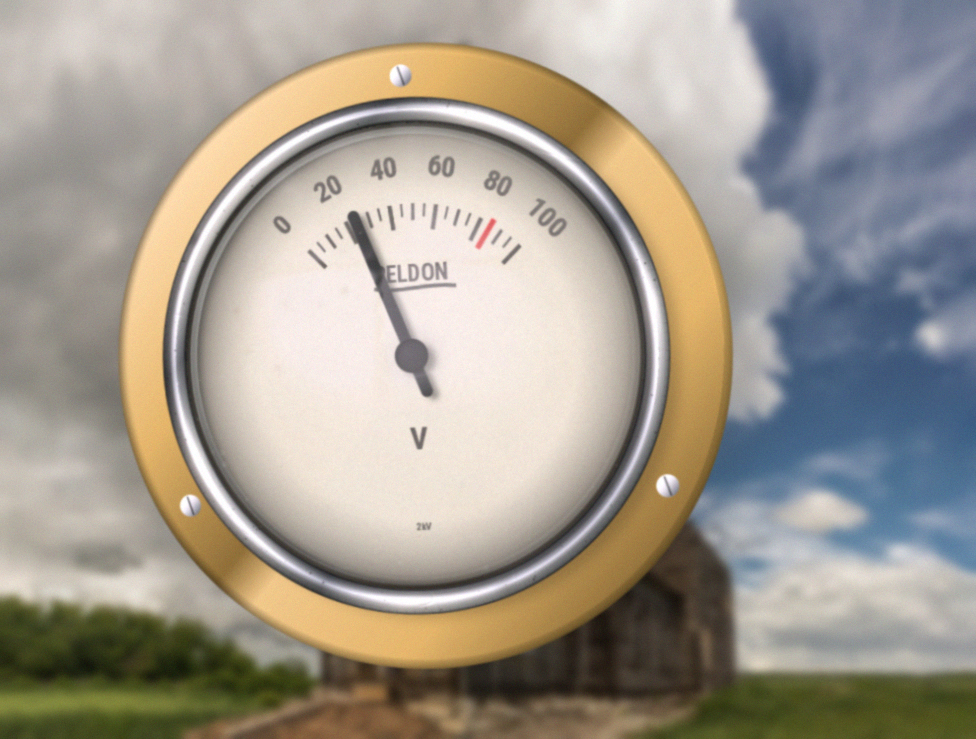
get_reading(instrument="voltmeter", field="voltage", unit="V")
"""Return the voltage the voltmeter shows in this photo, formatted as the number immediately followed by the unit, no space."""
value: 25V
